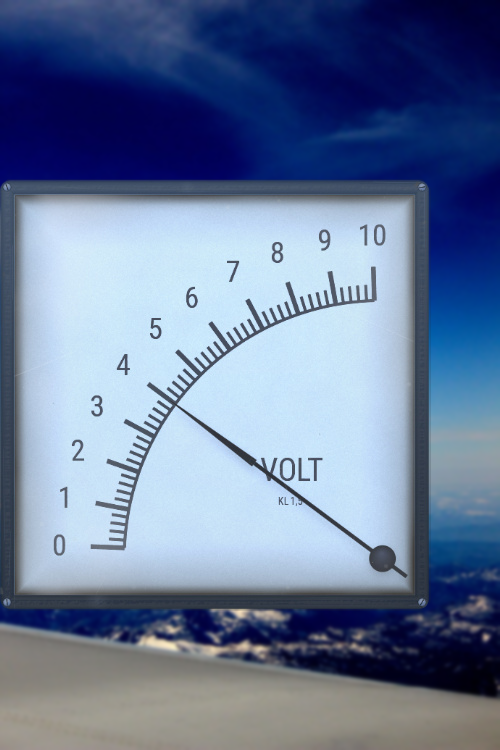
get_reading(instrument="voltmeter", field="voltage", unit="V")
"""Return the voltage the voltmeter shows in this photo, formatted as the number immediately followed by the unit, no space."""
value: 4V
